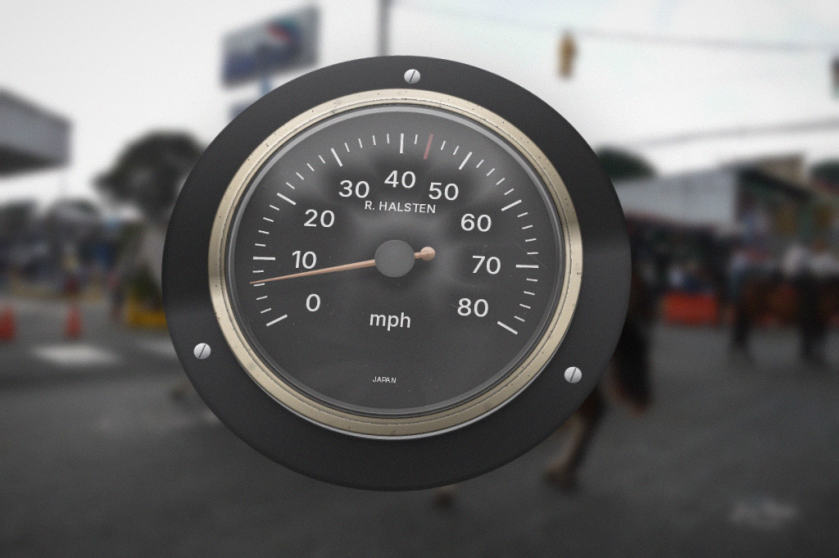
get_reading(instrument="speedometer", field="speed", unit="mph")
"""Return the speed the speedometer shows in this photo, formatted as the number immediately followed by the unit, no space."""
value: 6mph
